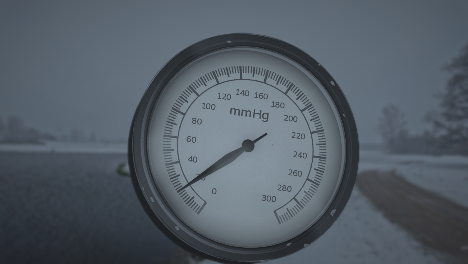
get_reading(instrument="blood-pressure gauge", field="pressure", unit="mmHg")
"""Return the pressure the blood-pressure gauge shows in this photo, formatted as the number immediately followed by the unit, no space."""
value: 20mmHg
